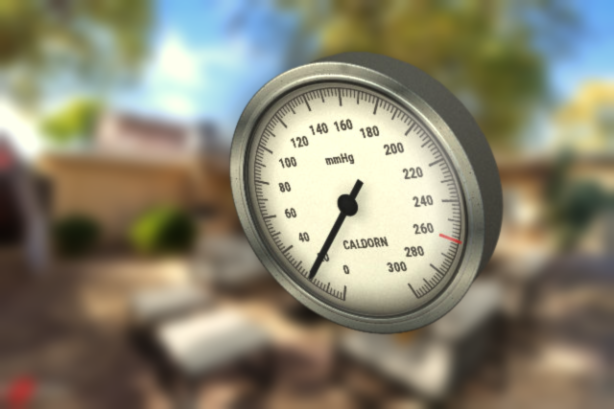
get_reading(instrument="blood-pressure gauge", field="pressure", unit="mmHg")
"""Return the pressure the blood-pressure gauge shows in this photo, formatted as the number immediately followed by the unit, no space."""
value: 20mmHg
